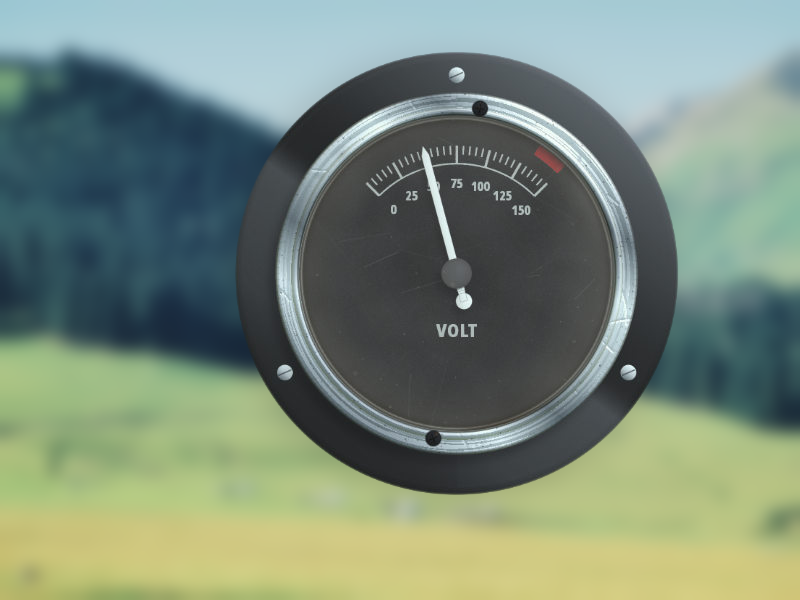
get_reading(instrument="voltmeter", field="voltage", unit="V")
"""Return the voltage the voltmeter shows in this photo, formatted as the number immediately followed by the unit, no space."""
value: 50V
